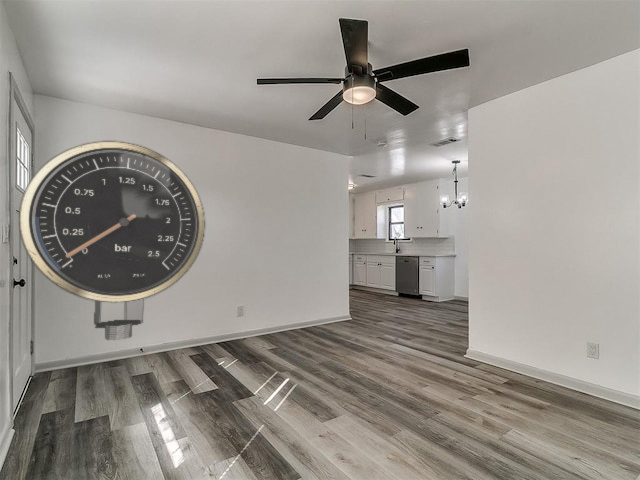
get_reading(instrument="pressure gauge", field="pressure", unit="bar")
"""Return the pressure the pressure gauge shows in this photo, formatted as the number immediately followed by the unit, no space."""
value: 0.05bar
